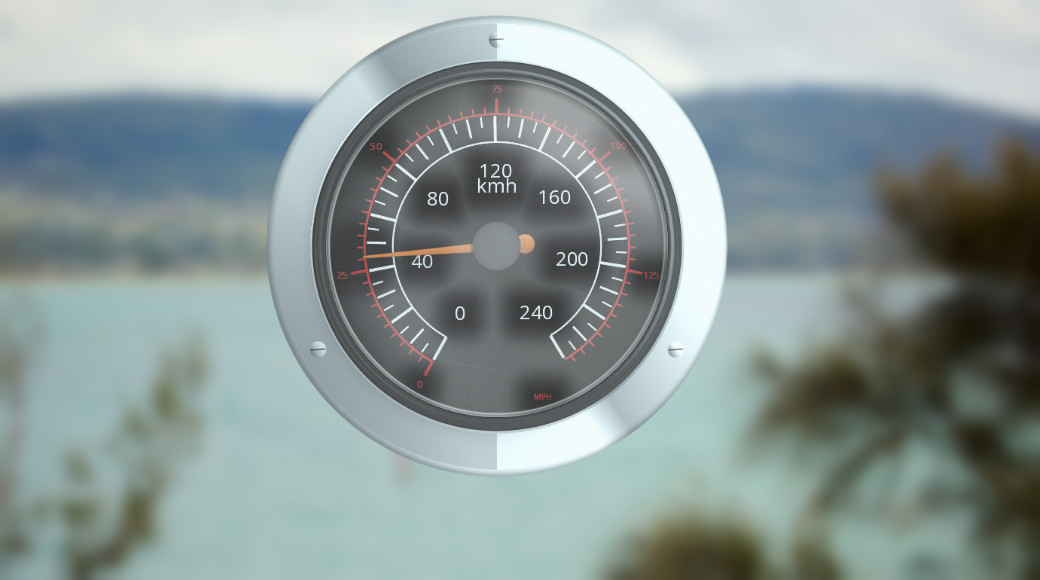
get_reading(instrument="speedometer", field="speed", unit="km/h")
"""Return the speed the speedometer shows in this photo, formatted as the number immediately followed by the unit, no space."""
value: 45km/h
